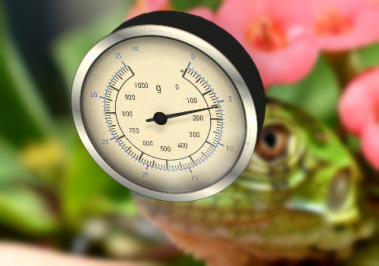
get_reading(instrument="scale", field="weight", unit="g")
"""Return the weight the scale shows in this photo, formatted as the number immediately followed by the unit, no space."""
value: 150g
